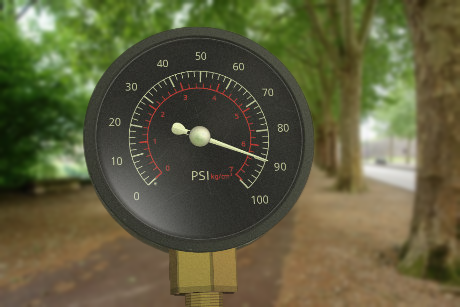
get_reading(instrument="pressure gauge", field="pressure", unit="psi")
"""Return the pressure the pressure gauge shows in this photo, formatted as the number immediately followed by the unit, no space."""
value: 90psi
